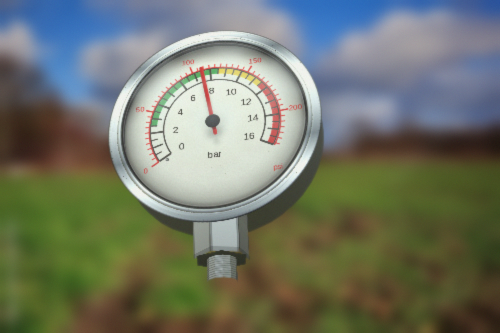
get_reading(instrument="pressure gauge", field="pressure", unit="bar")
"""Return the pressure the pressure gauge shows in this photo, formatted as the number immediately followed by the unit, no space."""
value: 7.5bar
